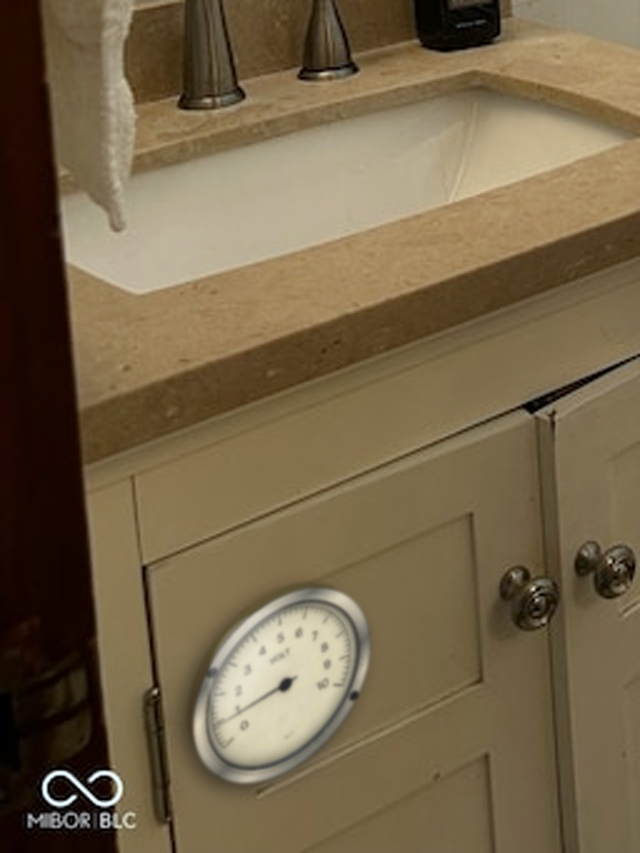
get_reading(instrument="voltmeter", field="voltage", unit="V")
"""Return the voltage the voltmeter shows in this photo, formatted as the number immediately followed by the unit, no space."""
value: 1V
